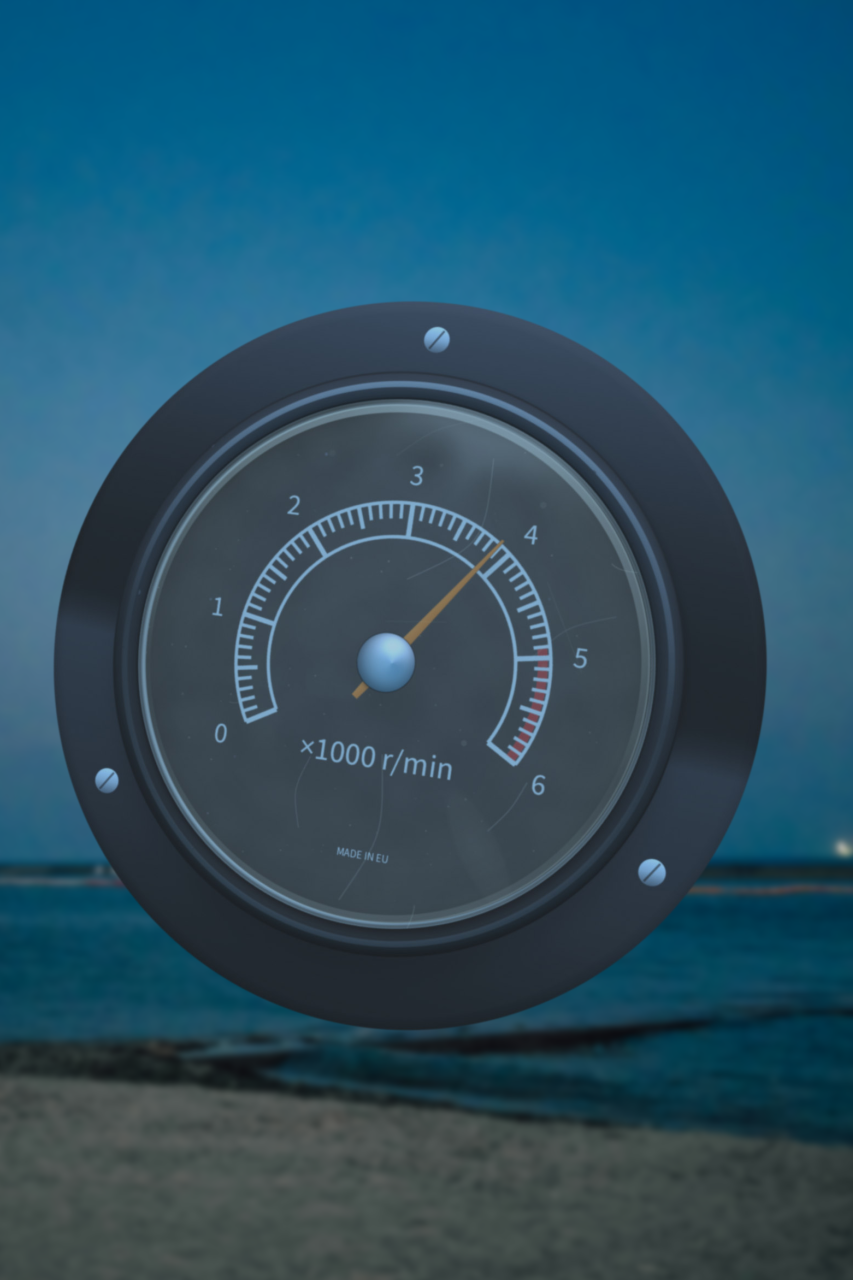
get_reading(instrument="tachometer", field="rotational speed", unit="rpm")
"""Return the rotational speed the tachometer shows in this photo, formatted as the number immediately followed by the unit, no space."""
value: 3900rpm
